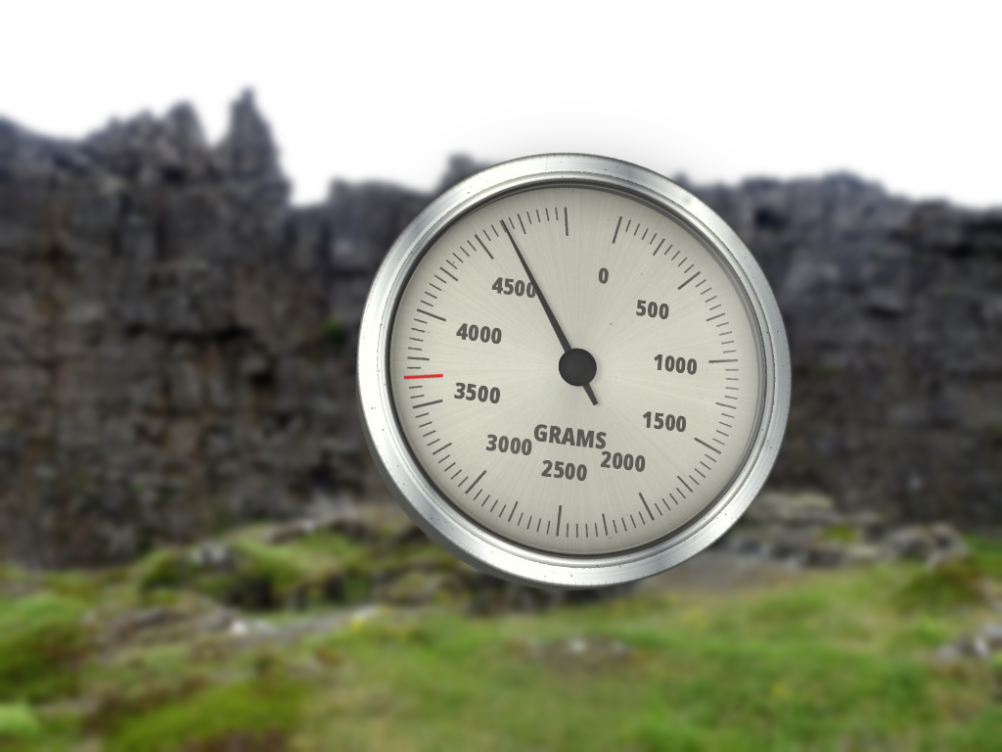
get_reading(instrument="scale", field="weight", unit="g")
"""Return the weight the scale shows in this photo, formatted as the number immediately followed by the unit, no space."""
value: 4650g
